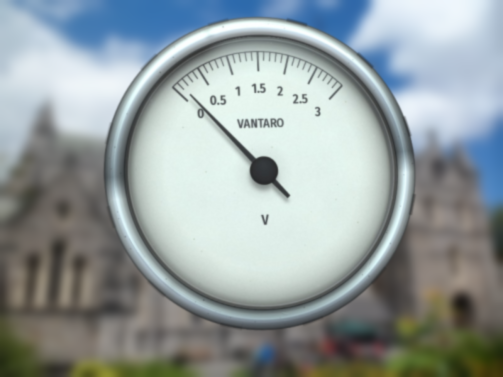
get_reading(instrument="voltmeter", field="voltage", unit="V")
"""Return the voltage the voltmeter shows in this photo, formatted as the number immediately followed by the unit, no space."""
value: 0.1V
